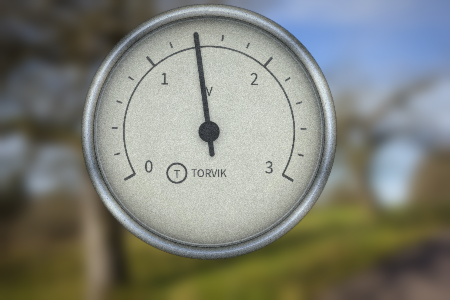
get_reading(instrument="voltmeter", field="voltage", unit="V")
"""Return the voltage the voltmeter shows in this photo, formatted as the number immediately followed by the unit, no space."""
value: 1.4V
